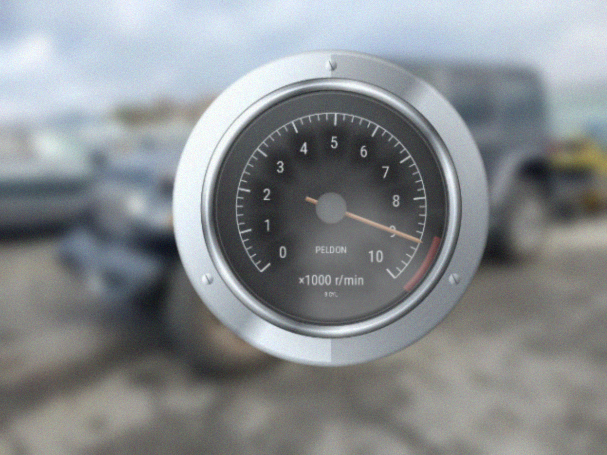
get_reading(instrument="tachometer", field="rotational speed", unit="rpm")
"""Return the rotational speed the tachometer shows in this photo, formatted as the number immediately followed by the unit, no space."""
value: 9000rpm
